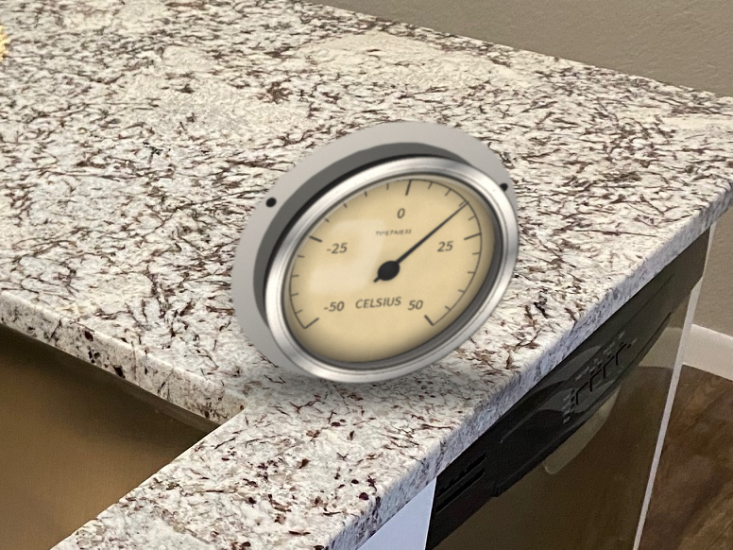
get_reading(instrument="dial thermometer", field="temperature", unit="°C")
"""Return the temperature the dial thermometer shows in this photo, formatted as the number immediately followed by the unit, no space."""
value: 15°C
